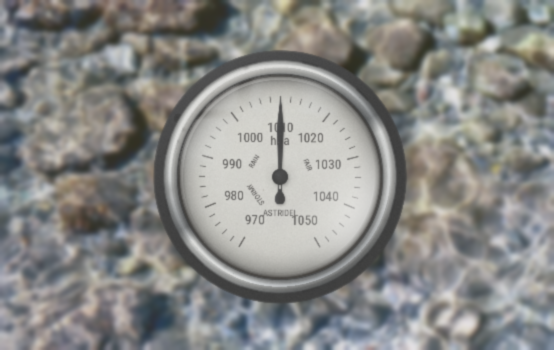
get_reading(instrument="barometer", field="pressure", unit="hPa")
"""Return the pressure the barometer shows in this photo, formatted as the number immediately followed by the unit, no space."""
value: 1010hPa
